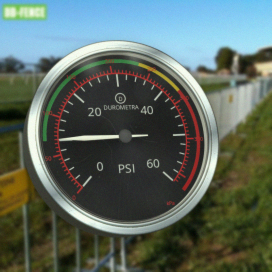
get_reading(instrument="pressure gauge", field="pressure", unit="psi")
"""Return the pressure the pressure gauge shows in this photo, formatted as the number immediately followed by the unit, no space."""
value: 10psi
